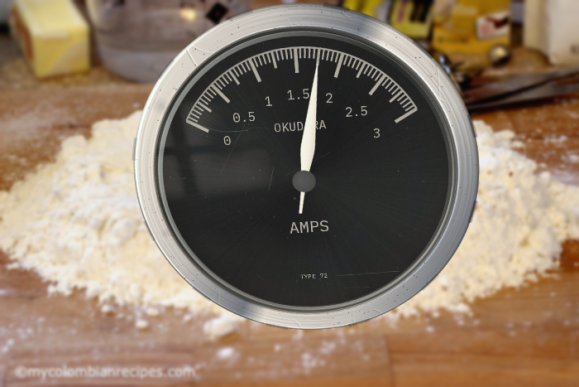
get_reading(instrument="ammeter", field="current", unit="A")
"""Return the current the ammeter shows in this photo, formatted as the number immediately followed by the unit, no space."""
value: 1.75A
